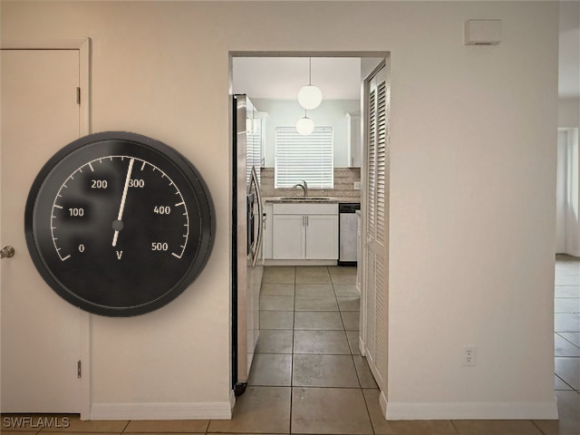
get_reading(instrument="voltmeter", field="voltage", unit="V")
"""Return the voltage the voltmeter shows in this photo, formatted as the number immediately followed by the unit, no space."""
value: 280V
